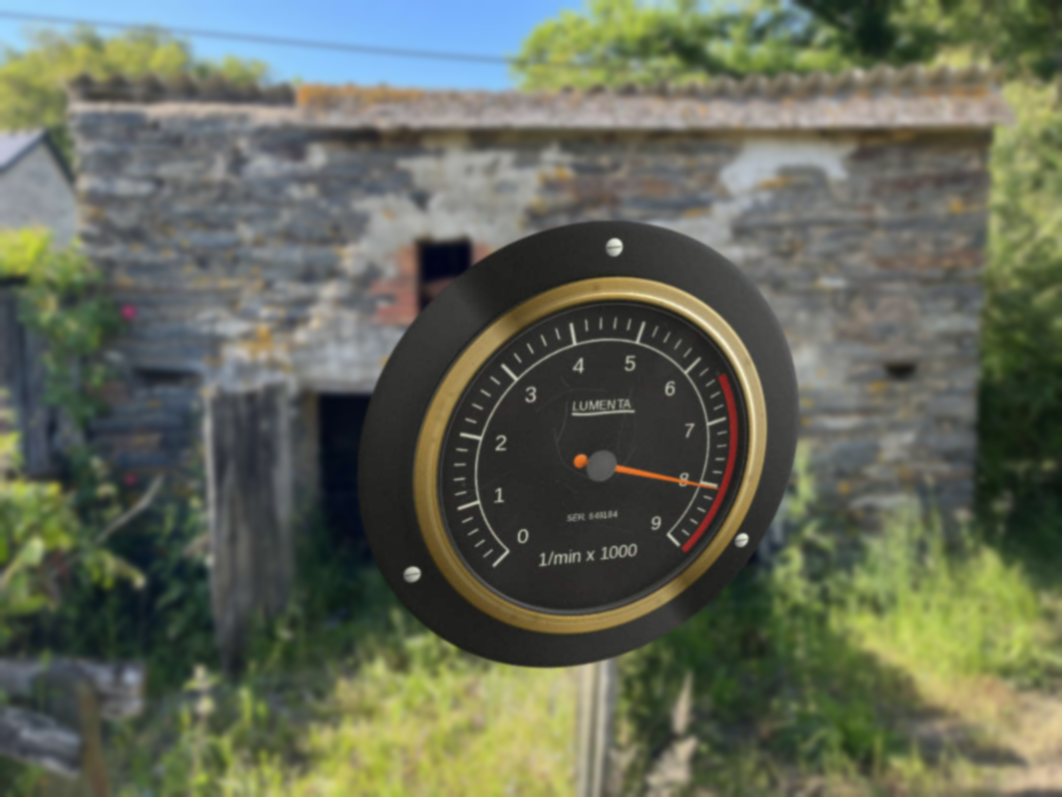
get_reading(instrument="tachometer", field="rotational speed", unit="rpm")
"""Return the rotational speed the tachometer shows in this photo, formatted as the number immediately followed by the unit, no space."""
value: 8000rpm
